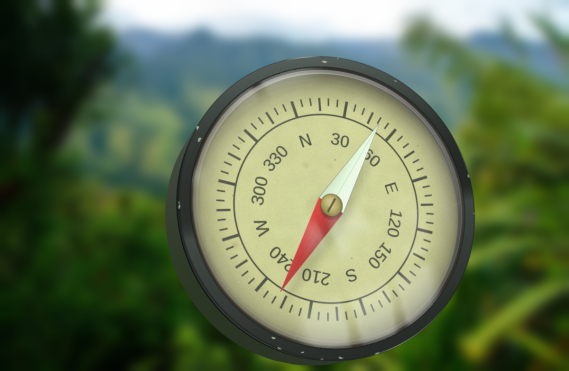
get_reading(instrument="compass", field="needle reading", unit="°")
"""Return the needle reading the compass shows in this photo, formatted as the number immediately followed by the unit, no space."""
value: 230°
